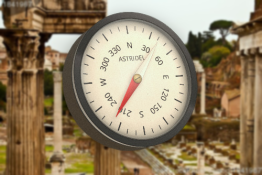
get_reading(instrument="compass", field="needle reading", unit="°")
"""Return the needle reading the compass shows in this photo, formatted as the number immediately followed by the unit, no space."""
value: 220°
